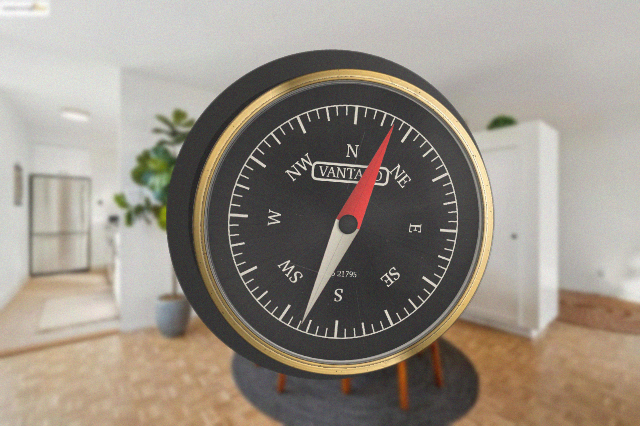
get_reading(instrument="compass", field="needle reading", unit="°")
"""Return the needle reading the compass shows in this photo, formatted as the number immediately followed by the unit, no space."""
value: 20°
